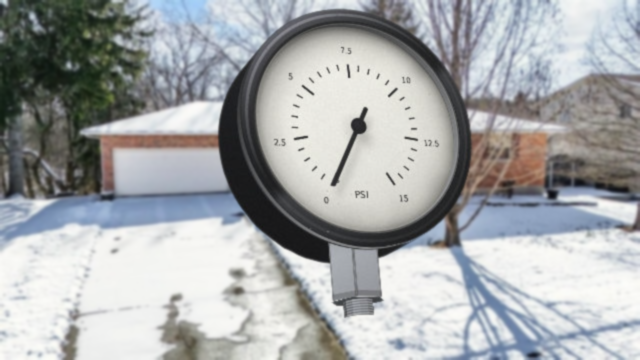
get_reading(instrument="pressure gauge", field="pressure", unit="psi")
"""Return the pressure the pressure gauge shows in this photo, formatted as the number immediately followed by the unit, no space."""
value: 0psi
